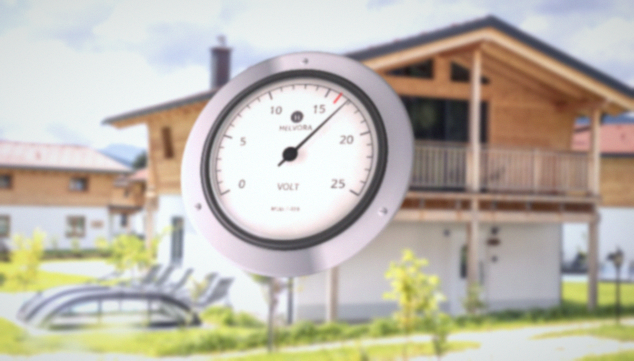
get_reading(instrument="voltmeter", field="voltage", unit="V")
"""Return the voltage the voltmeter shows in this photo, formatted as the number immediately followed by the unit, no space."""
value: 17V
